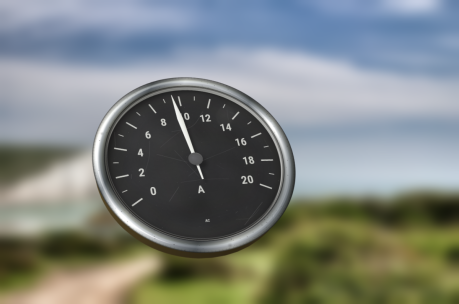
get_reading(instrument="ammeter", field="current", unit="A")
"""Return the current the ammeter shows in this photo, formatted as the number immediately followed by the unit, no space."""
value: 9.5A
